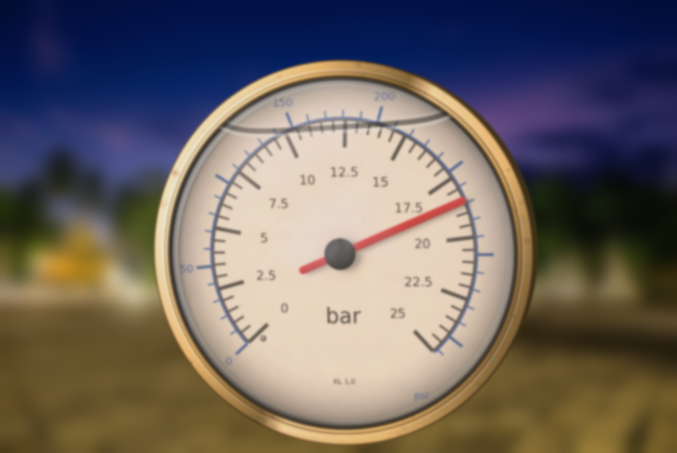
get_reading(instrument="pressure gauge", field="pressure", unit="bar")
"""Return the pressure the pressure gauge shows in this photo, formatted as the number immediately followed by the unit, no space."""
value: 18.5bar
